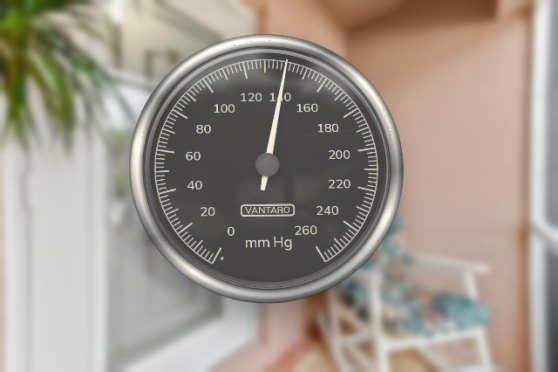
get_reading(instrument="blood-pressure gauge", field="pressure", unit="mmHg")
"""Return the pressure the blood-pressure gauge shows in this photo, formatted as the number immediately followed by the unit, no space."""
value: 140mmHg
